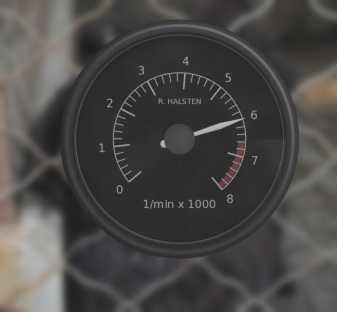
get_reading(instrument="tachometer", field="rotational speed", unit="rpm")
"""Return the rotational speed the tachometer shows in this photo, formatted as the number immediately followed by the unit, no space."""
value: 6000rpm
